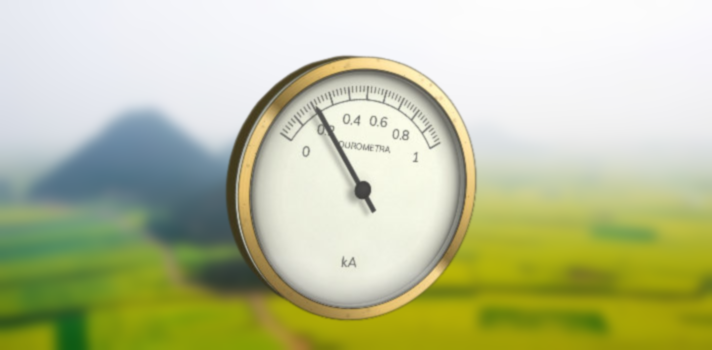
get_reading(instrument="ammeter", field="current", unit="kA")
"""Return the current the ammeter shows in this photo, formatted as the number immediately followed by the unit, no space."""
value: 0.2kA
